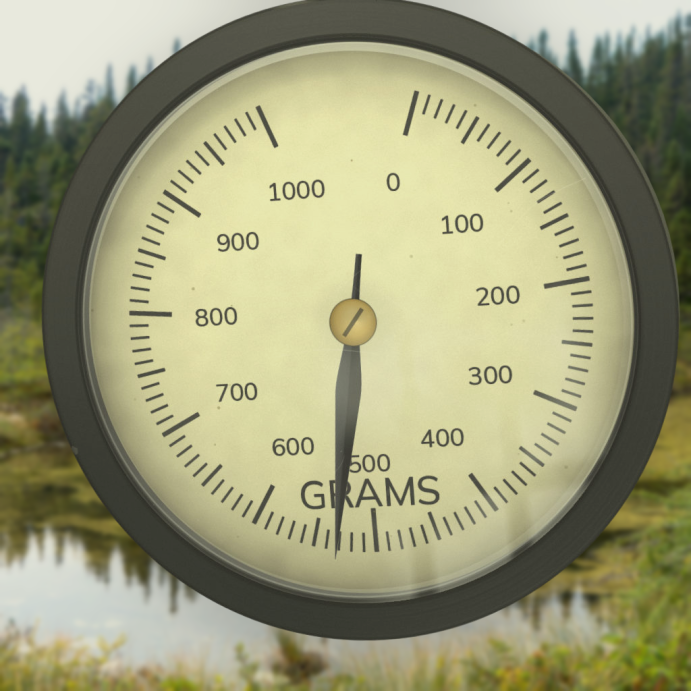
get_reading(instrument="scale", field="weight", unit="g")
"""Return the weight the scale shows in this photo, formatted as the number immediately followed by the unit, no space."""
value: 530g
